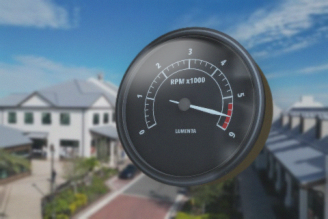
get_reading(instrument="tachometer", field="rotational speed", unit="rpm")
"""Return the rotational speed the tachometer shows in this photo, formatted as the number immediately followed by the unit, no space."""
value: 5600rpm
